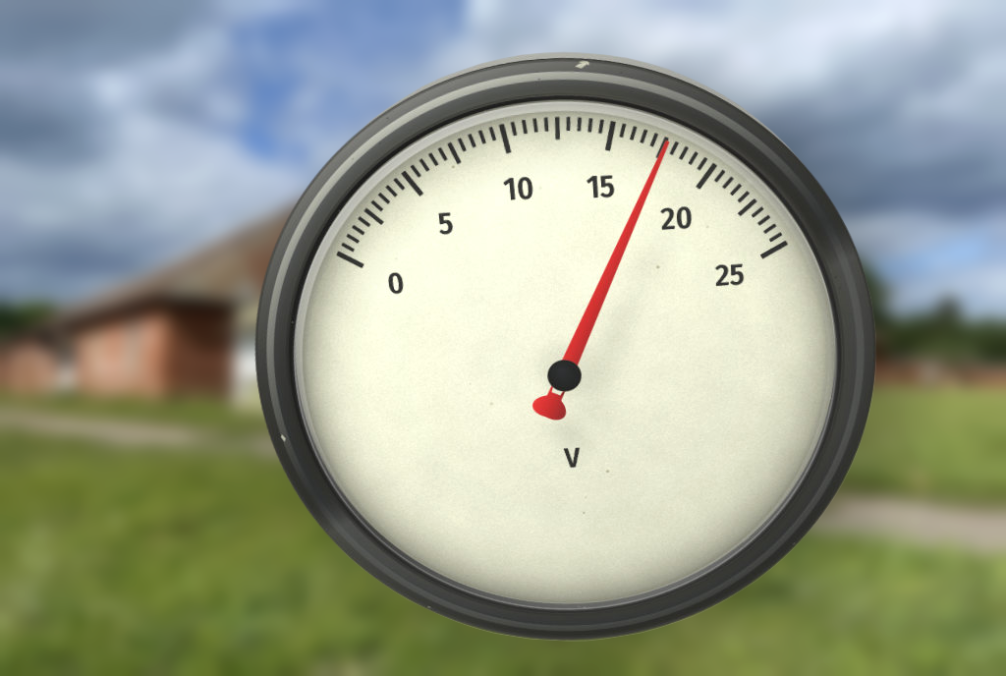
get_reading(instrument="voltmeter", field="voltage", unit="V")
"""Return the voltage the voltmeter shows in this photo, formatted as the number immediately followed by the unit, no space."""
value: 17.5V
